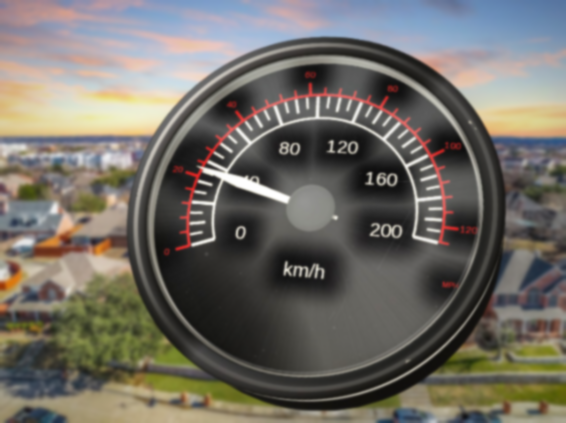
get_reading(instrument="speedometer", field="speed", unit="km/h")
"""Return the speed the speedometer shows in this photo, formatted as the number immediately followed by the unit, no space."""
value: 35km/h
